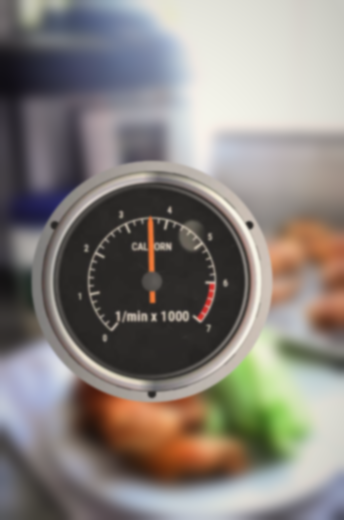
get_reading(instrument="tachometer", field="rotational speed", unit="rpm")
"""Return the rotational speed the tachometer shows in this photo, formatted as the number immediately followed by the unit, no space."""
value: 3600rpm
